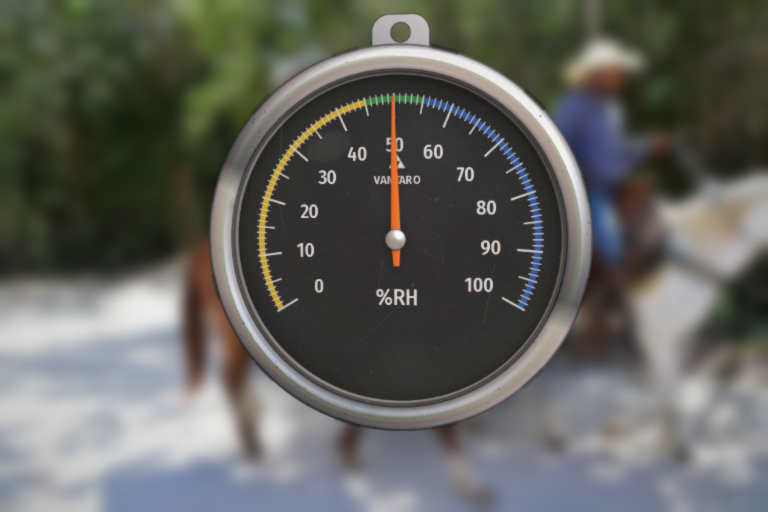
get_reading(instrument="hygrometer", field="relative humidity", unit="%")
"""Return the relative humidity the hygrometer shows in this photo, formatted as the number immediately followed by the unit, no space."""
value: 50%
